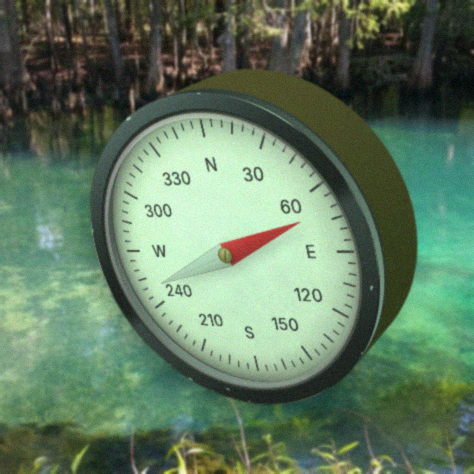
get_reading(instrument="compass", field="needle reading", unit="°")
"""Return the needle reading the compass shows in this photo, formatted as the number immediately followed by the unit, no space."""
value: 70°
